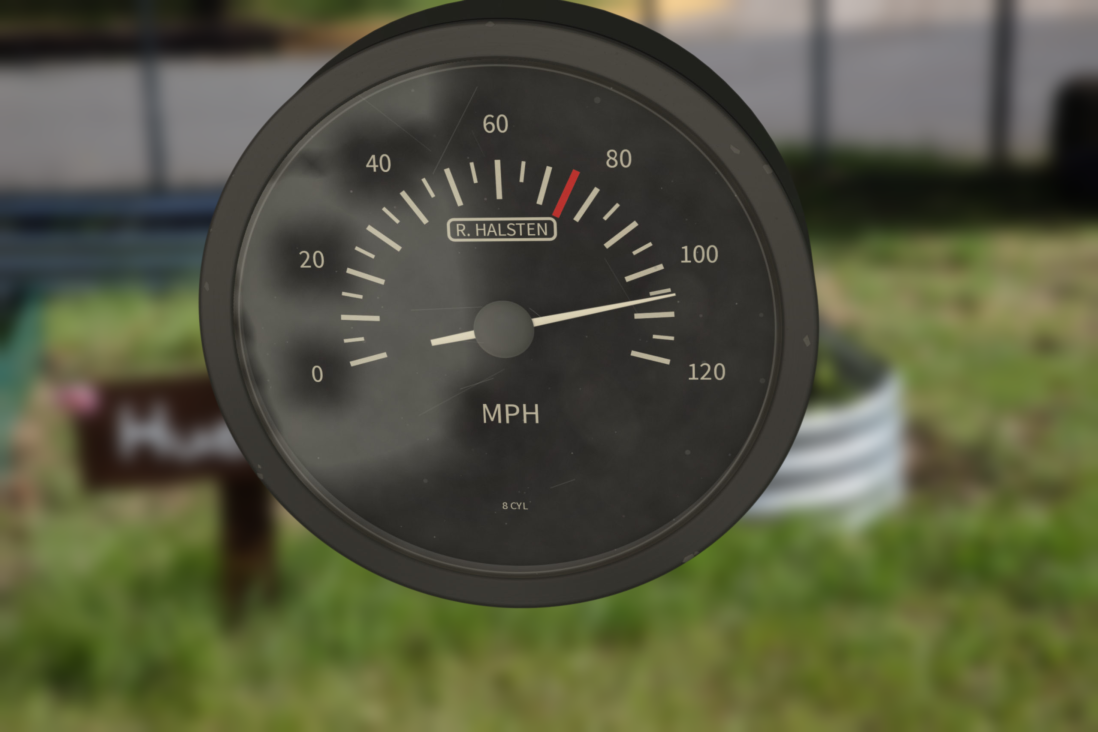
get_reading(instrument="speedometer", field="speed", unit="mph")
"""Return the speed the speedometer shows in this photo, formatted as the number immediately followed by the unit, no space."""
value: 105mph
